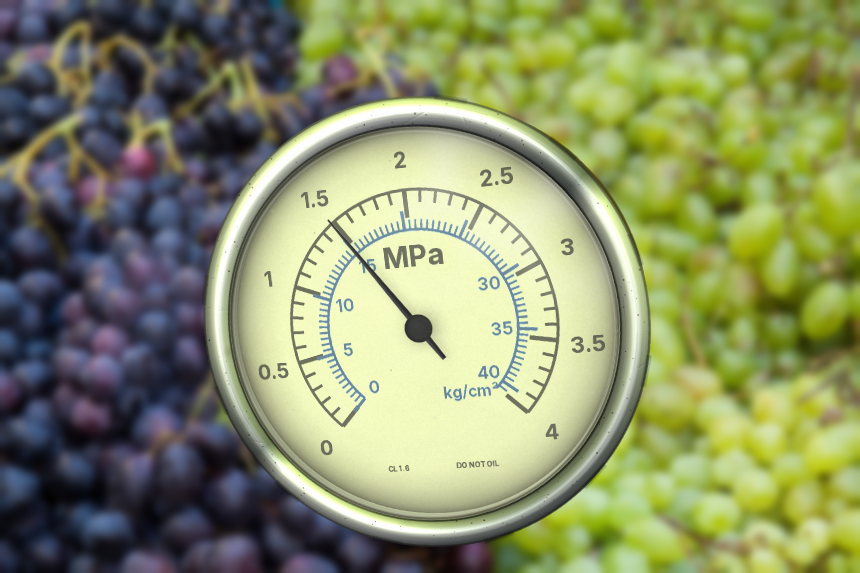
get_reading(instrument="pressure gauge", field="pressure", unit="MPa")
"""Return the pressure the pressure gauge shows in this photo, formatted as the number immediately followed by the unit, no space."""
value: 1.5MPa
